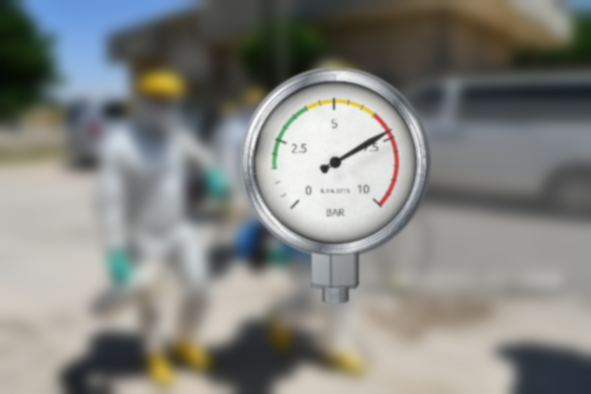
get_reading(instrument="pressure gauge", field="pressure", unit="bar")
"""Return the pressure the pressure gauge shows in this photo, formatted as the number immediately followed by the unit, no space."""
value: 7.25bar
